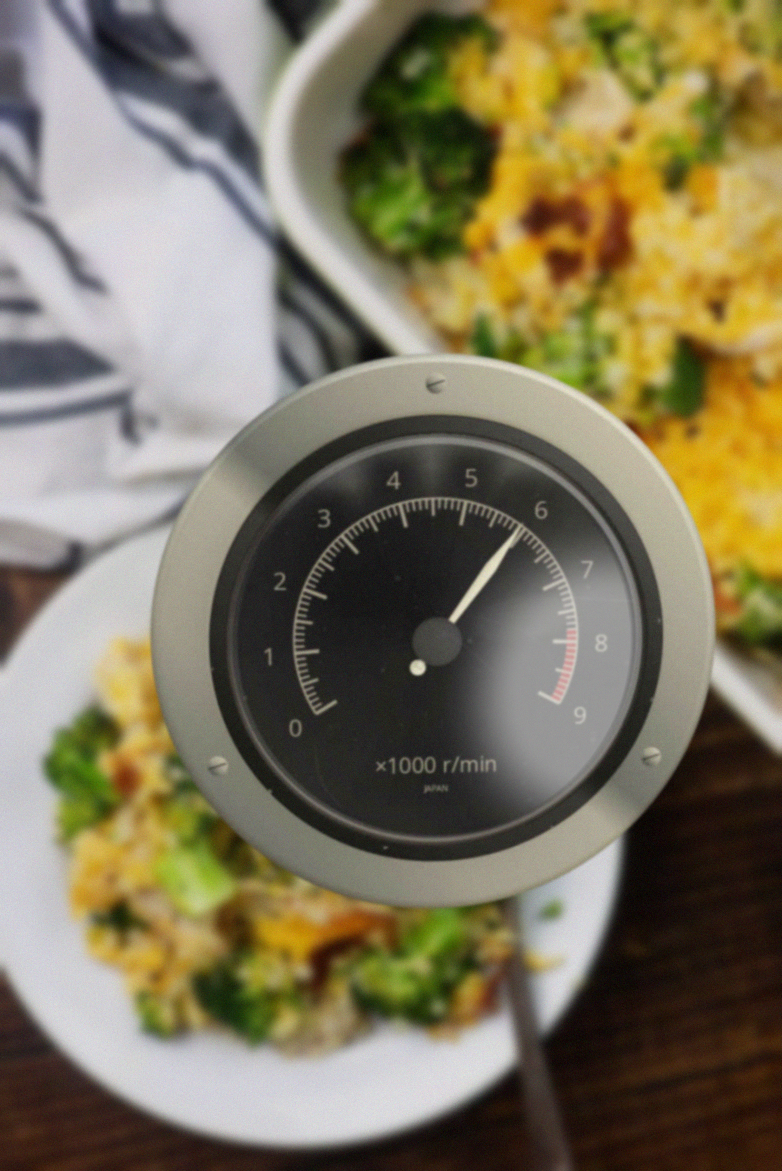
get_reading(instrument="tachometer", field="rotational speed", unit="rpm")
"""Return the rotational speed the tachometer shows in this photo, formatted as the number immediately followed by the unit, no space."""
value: 5900rpm
